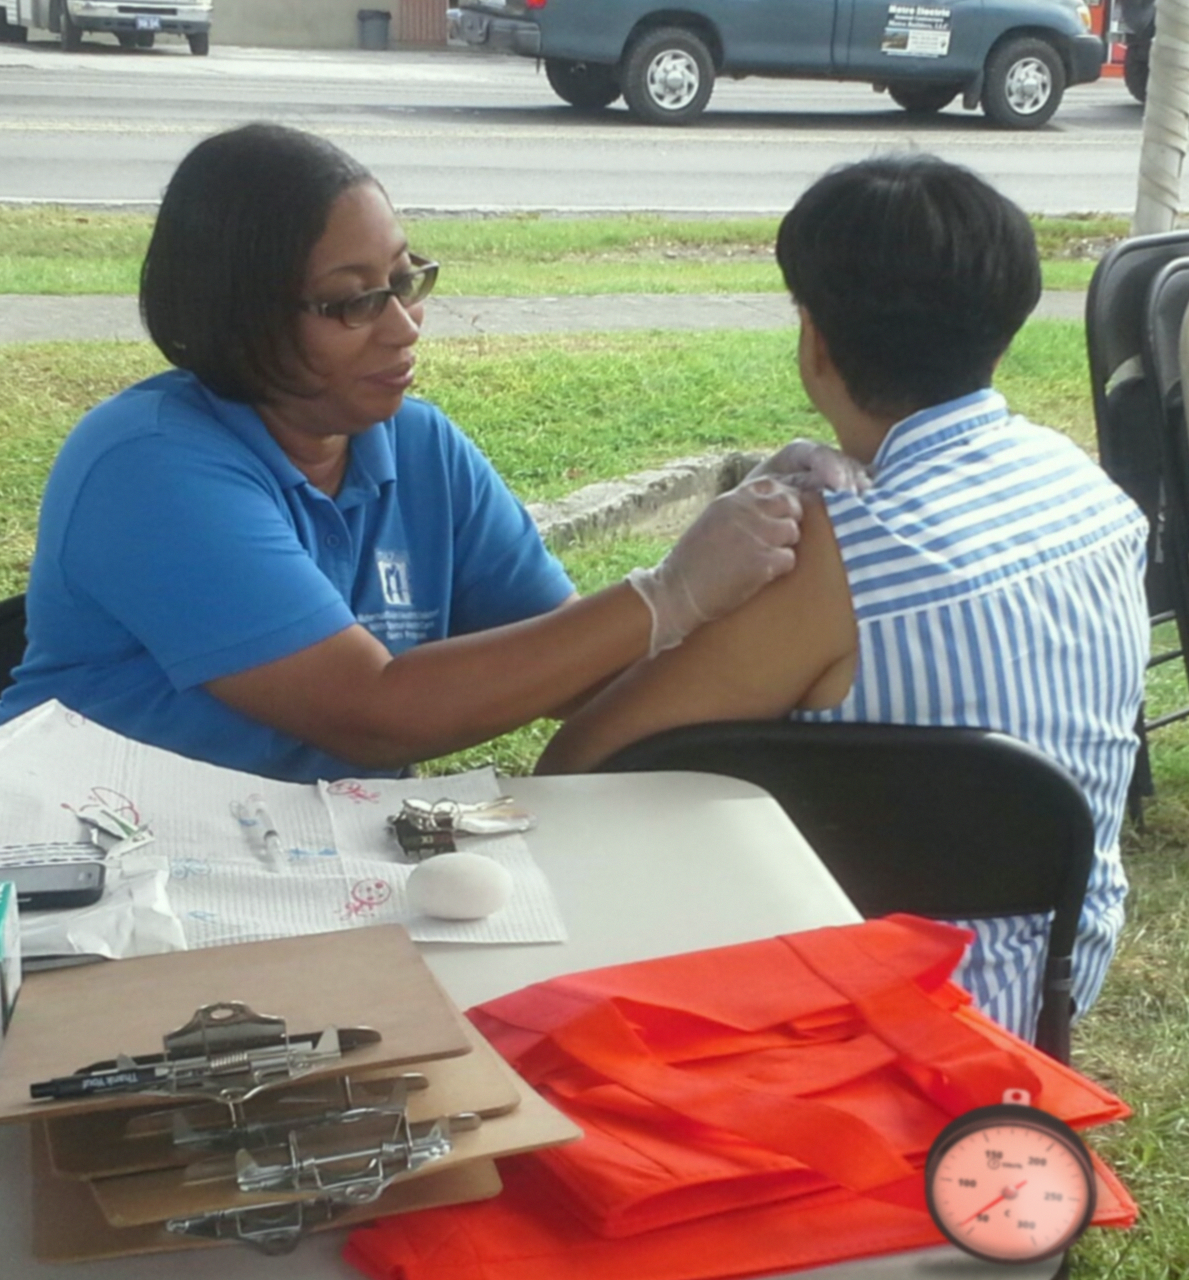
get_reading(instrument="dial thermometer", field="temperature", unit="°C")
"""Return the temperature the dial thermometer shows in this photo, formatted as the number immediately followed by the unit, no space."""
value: 60°C
